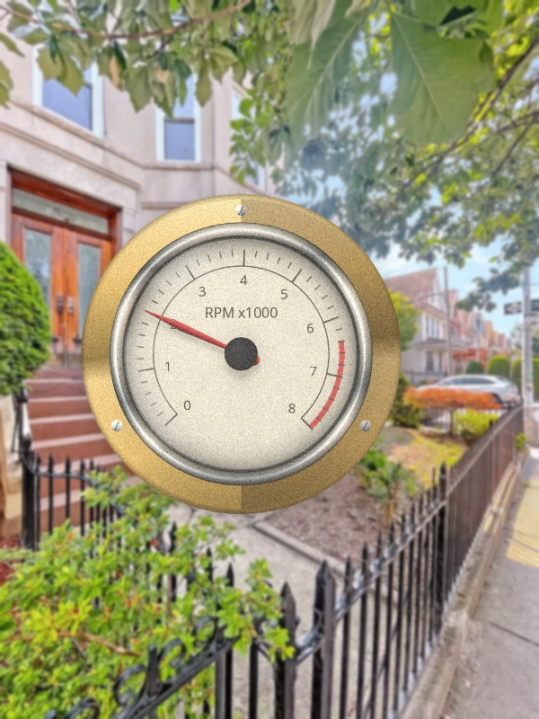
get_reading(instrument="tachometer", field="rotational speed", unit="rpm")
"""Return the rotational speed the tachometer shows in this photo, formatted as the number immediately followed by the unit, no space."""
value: 2000rpm
